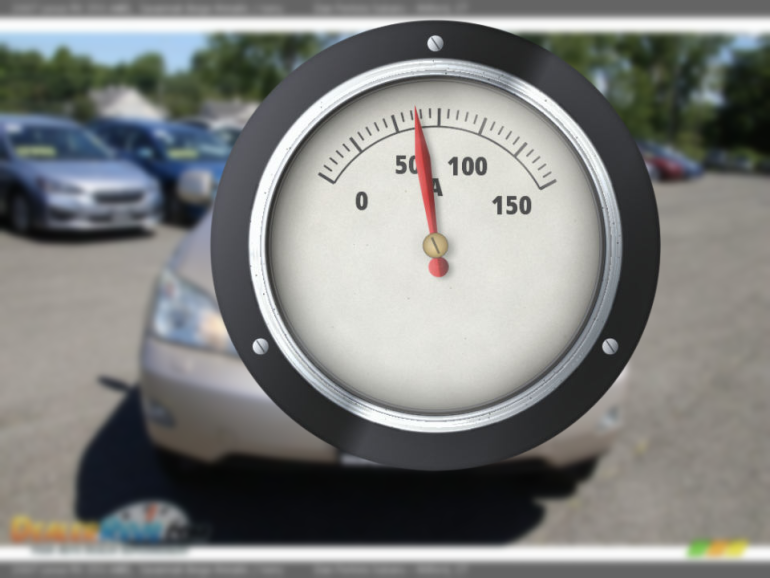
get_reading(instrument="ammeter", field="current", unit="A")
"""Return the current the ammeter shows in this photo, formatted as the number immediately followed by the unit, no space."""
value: 62.5A
